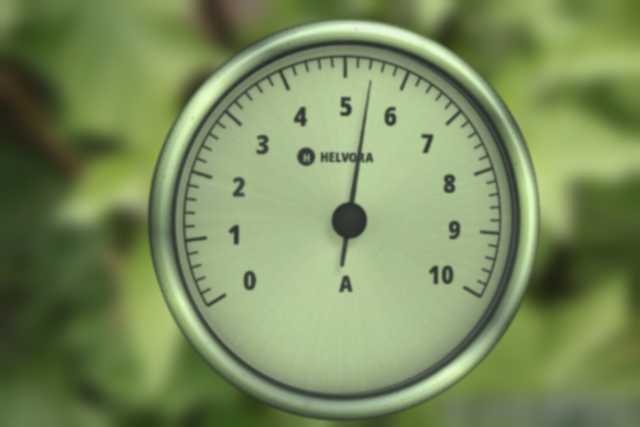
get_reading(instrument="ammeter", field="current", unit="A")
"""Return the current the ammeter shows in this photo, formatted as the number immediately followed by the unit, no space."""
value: 5.4A
